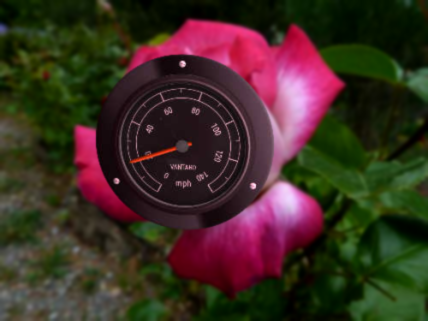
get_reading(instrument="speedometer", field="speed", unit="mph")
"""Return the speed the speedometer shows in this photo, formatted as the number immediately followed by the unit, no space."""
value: 20mph
